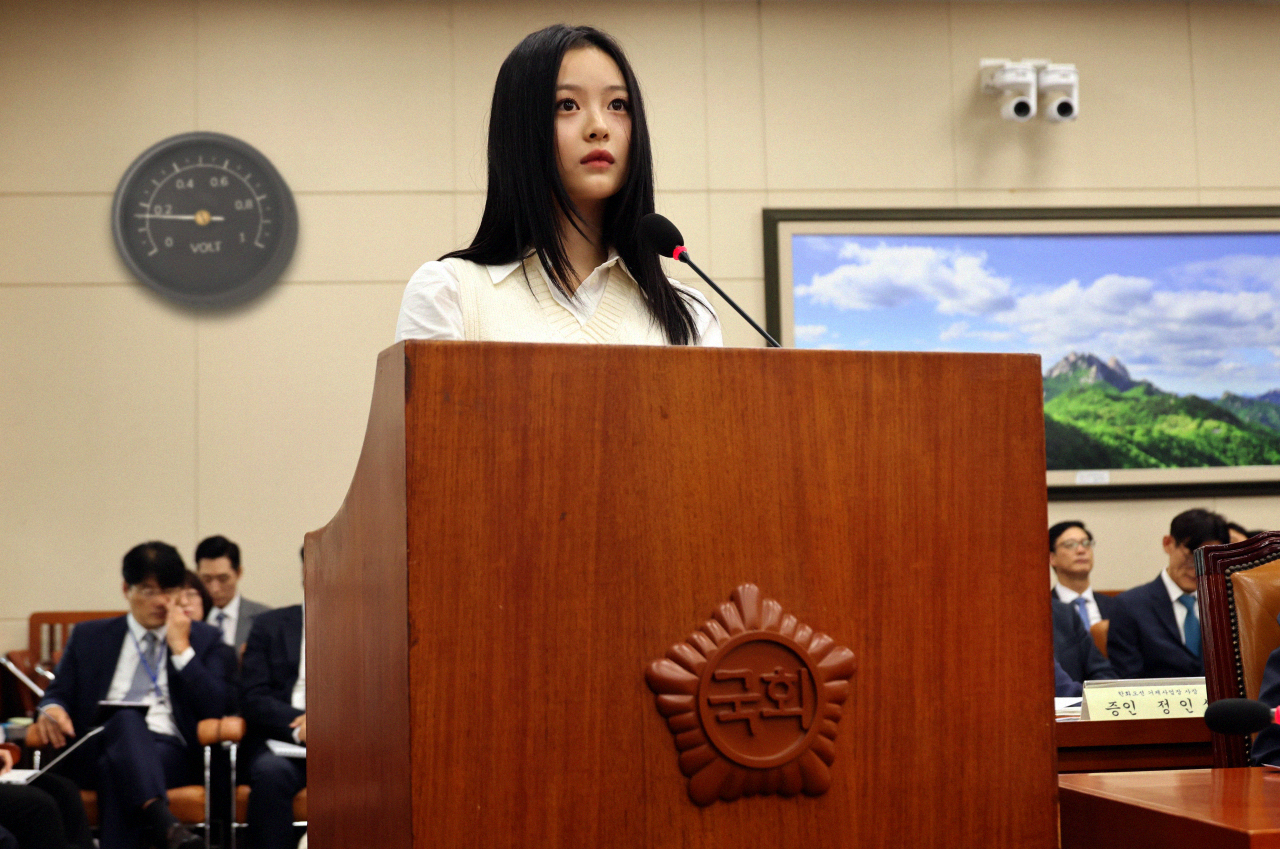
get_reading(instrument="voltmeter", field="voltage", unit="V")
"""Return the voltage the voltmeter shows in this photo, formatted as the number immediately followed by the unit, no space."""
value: 0.15V
